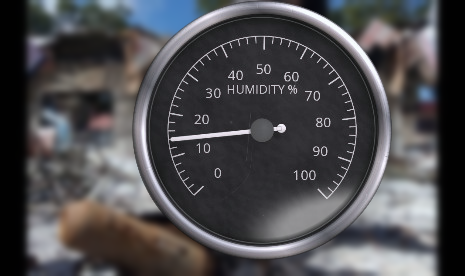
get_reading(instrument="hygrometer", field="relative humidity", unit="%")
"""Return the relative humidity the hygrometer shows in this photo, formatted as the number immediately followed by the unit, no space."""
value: 14%
